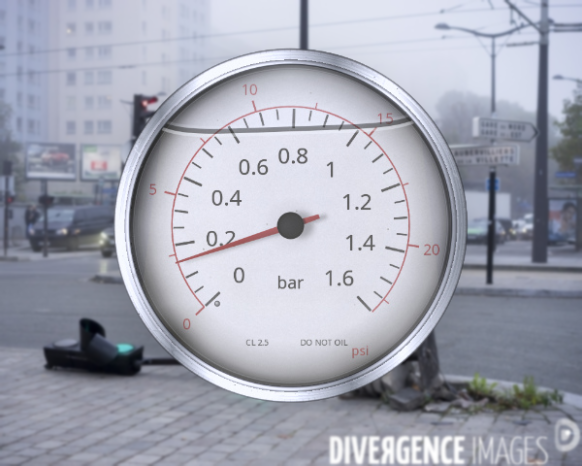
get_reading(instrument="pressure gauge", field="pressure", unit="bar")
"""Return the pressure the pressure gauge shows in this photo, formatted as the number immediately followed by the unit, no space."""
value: 0.15bar
